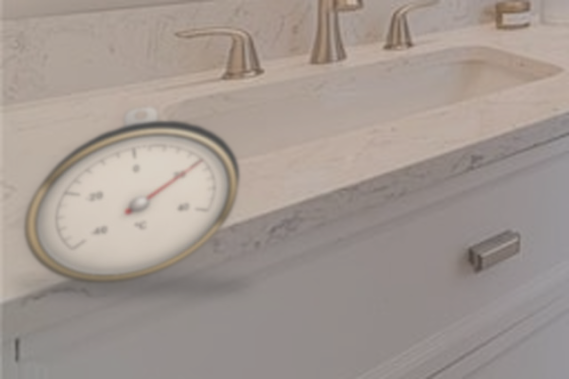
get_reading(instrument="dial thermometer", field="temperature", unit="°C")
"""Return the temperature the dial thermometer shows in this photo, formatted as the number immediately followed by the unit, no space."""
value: 20°C
